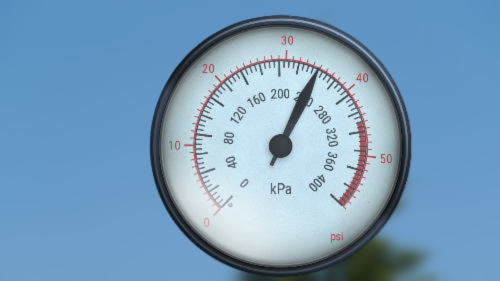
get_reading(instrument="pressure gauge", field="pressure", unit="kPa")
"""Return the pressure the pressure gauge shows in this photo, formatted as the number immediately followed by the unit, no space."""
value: 240kPa
